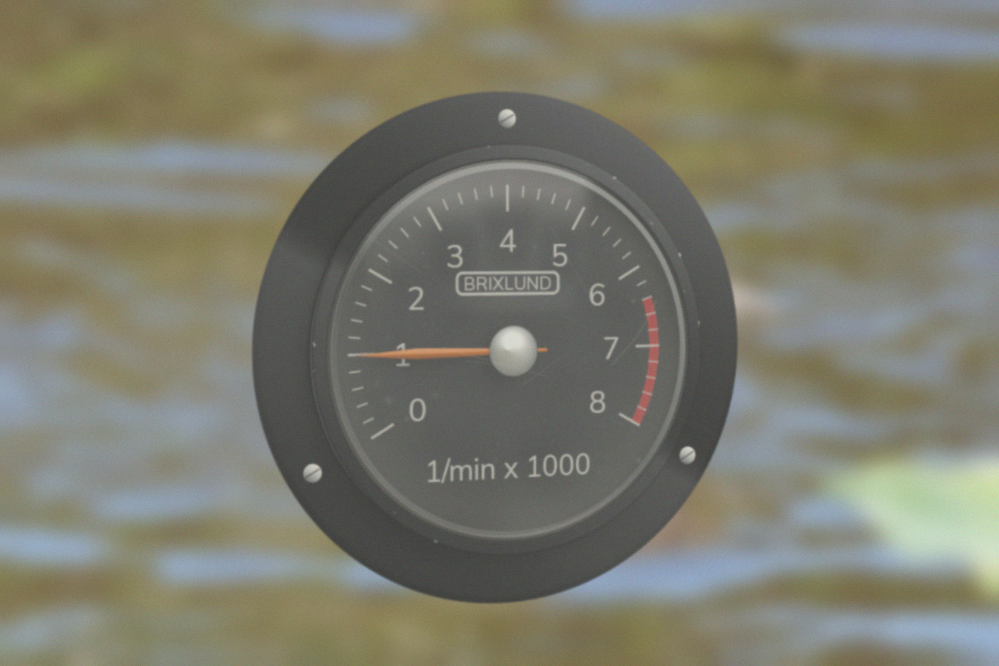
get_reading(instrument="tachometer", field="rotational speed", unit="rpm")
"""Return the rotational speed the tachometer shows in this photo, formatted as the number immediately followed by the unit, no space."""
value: 1000rpm
